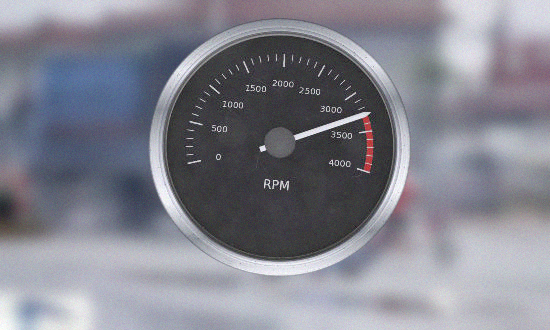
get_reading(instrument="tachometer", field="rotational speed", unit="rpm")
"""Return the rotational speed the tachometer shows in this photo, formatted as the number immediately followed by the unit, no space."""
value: 3300rpm
